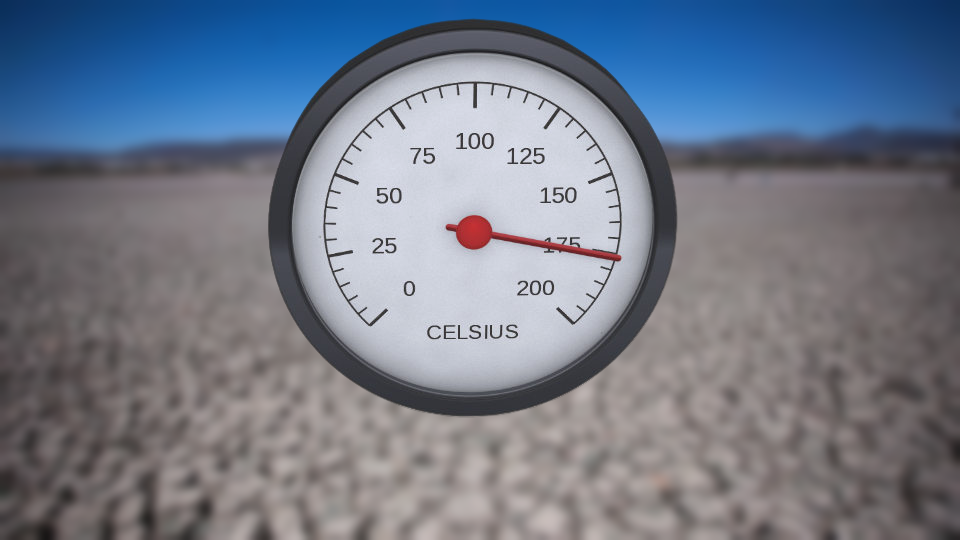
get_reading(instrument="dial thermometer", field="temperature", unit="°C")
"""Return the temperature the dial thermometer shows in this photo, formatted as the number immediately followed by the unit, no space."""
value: 175°C
